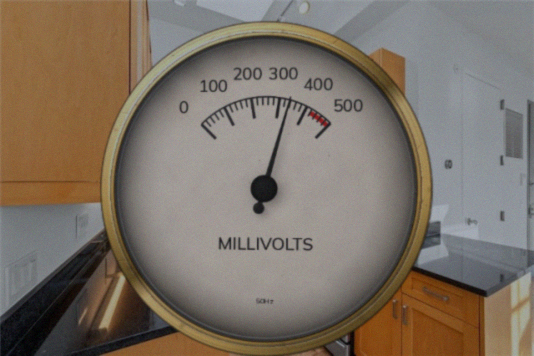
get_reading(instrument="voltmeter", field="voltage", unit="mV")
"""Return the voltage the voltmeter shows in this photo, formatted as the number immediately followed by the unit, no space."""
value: 340mV
